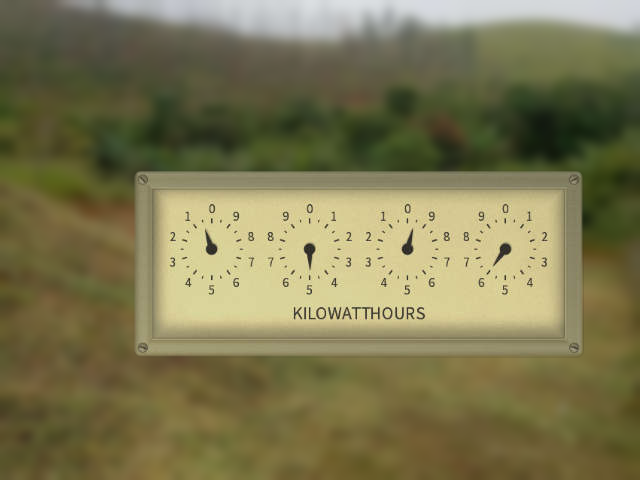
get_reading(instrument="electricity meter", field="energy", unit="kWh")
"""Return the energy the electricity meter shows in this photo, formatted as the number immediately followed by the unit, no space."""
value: 496kWh
